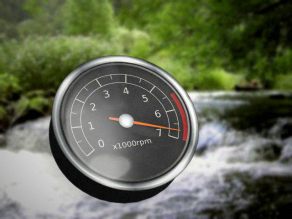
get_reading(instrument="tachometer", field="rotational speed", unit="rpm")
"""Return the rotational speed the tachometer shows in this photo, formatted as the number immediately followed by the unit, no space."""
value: 6750rpm
